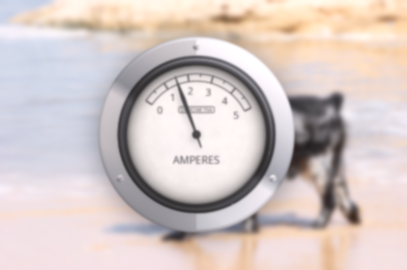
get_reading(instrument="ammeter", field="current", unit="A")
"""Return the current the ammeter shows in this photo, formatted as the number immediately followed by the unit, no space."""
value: 1.5A
